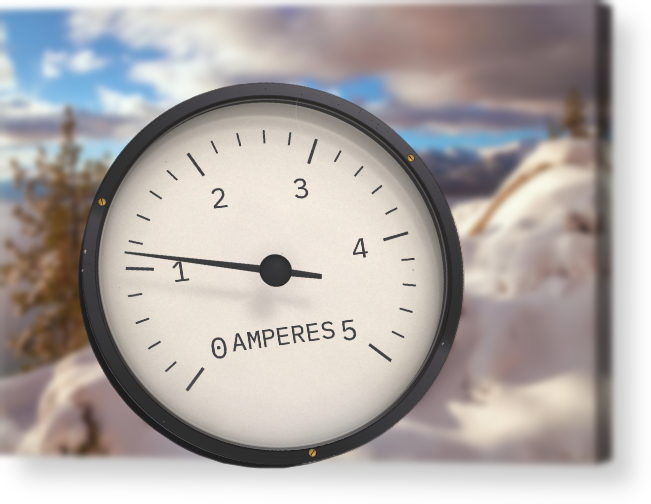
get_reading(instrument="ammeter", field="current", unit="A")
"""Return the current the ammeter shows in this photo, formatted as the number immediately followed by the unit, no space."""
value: 1.1A
